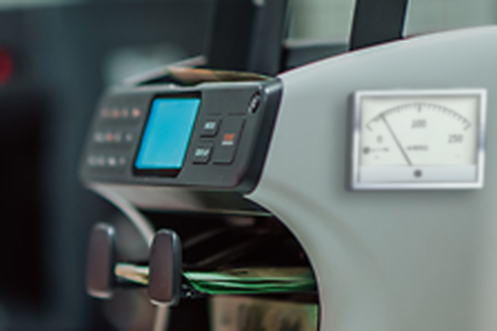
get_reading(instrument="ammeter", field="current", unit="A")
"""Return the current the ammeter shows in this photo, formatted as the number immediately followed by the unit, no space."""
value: 50A
